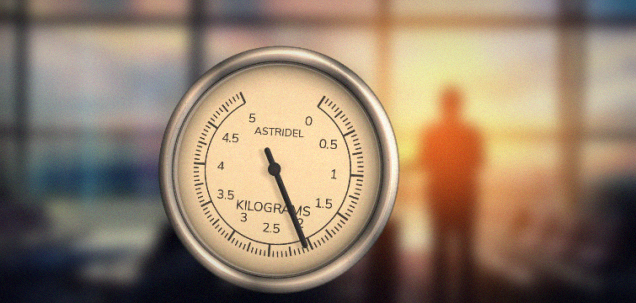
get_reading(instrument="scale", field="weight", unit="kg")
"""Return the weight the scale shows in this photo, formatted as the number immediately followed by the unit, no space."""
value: 2.05kg
